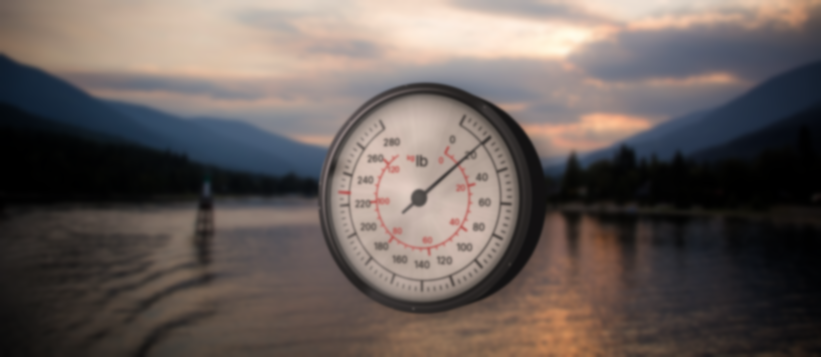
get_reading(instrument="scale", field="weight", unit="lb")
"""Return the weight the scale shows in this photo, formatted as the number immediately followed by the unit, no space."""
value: 20lb
